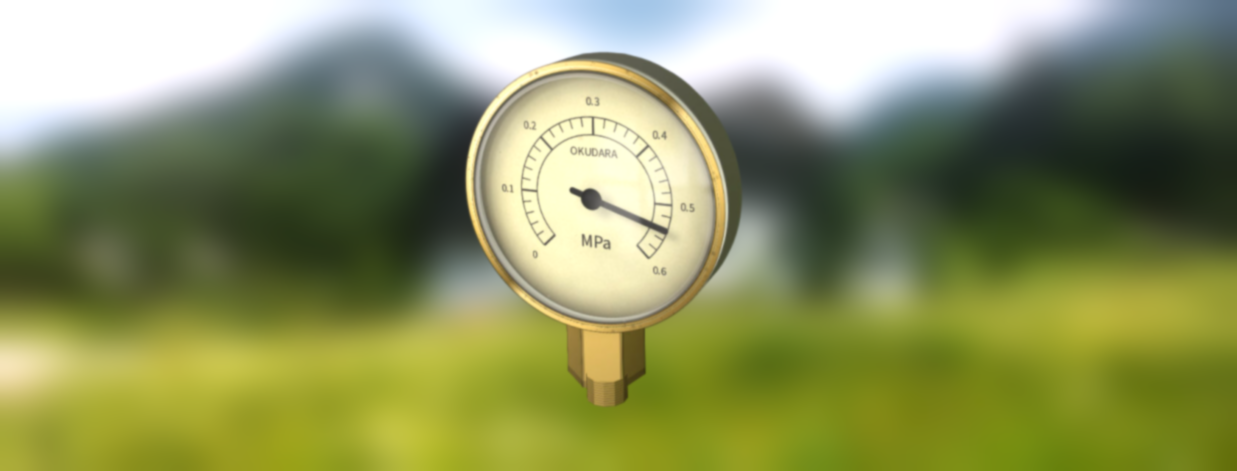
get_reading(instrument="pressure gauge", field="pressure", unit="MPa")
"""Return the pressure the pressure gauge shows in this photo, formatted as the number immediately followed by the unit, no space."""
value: 0.54MPa
